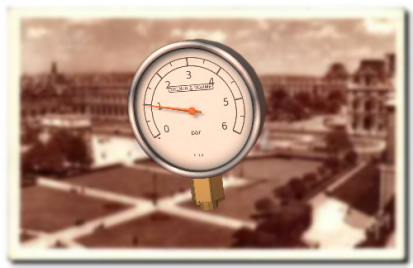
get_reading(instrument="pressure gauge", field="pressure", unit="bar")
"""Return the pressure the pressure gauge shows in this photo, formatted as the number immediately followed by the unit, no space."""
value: 1bar
